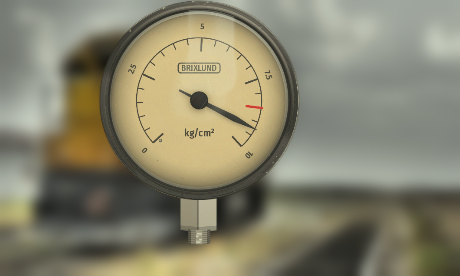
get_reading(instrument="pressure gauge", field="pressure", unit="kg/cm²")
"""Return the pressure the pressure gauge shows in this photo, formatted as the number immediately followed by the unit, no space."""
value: 9.25kg/cm²
